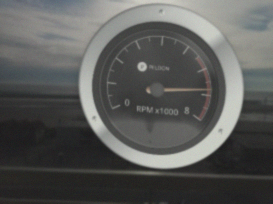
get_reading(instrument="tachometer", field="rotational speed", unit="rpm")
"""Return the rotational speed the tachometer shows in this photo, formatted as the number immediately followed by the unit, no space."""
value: 6750rpm
